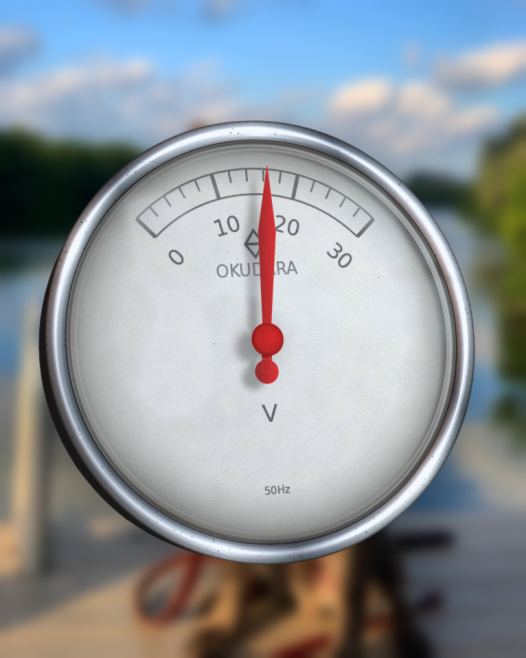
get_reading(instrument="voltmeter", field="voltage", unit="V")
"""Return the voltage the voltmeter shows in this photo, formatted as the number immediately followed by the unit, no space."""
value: 16V
